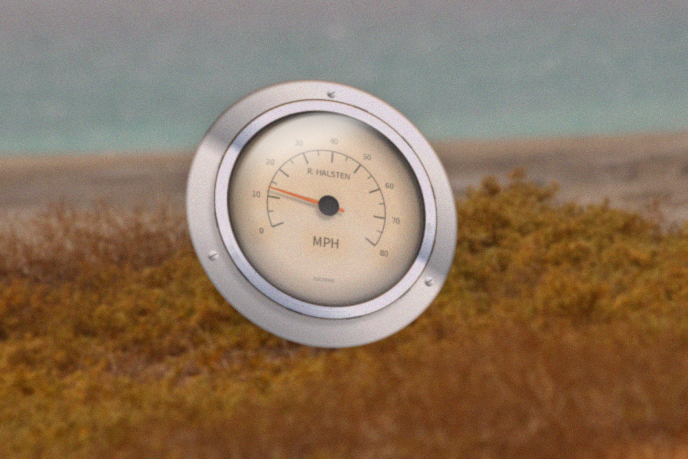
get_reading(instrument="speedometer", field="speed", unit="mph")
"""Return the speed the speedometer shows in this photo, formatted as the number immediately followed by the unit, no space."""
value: 12.5mph
